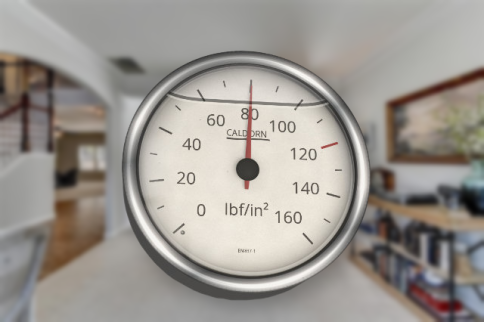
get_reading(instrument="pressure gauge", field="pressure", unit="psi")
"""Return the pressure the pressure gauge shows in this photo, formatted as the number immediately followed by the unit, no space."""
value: 80psi
